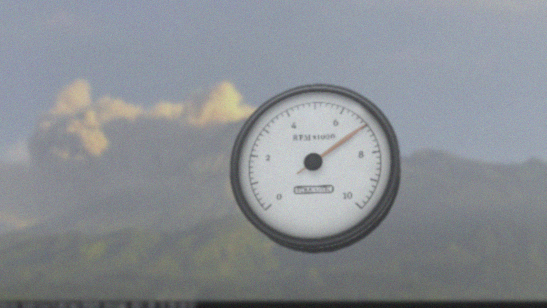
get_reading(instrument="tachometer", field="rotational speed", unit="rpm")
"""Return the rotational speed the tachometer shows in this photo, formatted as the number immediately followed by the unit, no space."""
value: 7000rpm
